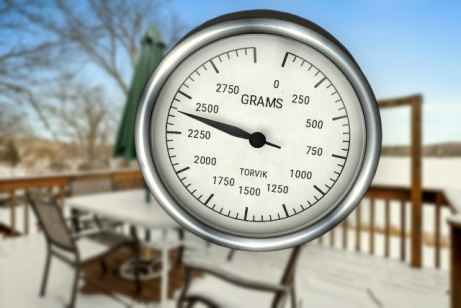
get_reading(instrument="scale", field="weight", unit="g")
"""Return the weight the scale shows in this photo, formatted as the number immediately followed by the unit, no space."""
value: 2400g
